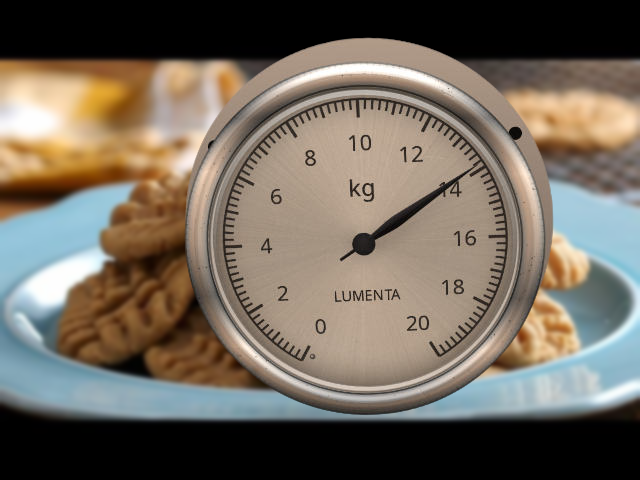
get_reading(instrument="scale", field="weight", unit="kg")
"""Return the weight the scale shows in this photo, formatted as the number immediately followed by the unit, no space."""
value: 13.8kg
